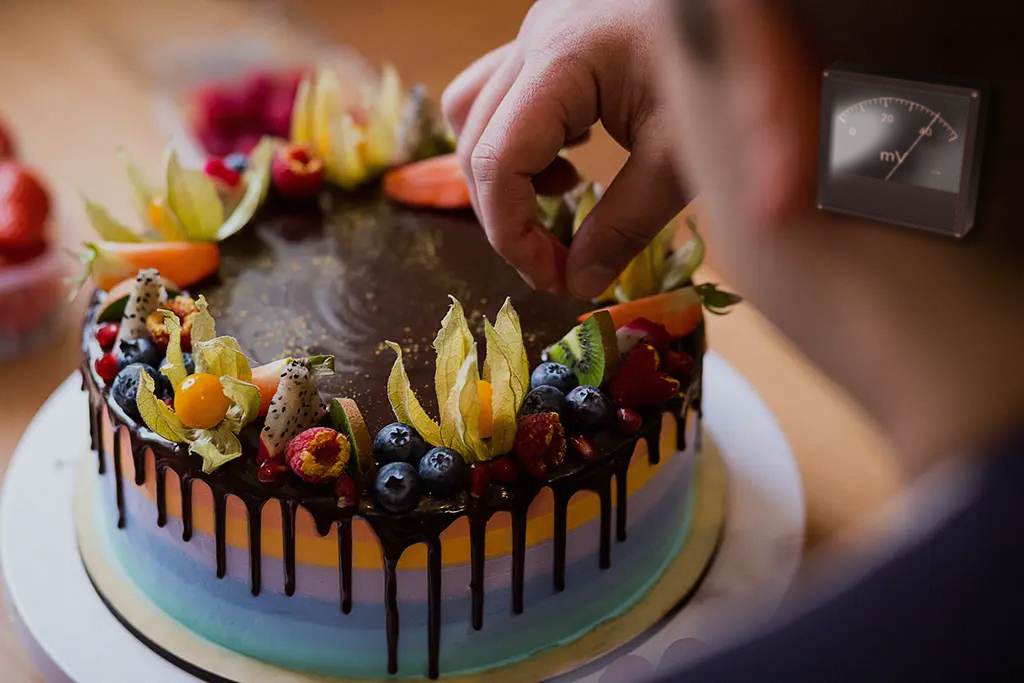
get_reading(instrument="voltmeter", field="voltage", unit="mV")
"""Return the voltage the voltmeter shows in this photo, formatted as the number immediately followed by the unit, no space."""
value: 40mV
